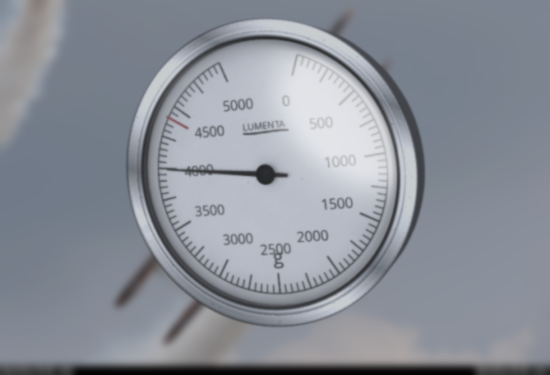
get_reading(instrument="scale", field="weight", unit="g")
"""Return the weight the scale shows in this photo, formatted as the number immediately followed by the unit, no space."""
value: 4000g
